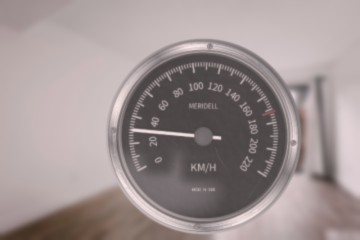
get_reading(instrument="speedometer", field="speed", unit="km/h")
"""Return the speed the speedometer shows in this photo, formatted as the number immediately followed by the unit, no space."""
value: 30km/h
